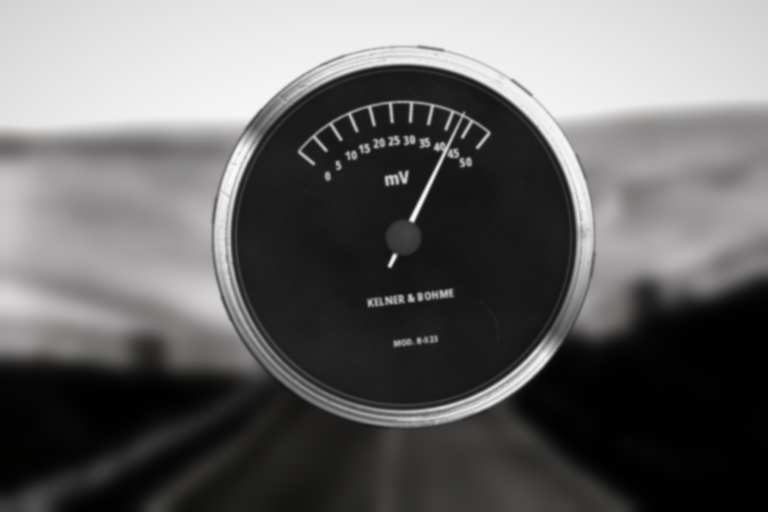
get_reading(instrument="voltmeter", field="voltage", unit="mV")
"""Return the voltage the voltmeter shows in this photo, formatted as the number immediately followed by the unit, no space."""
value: 42.5mV
